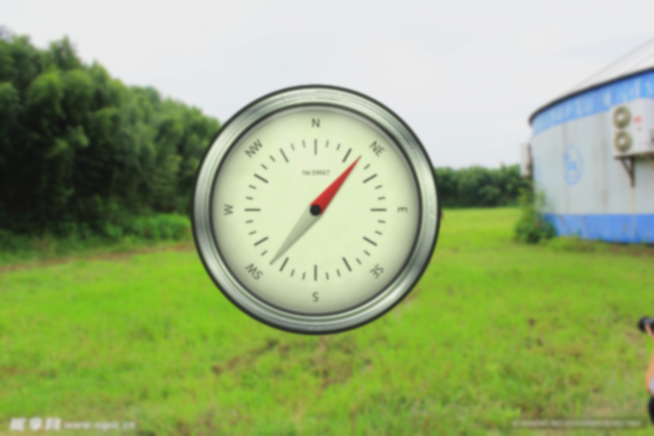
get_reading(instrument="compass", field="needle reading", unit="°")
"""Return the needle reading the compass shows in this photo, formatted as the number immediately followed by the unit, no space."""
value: 40°
